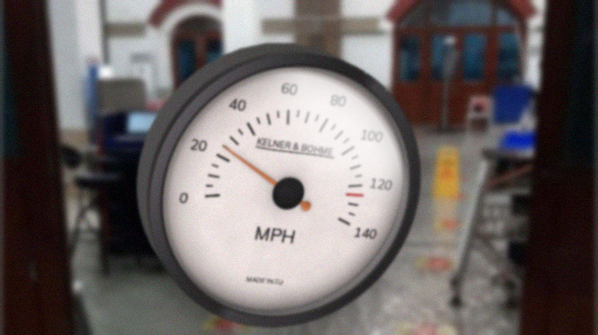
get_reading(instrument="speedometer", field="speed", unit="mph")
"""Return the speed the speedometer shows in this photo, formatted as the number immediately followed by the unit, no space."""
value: 25mph
